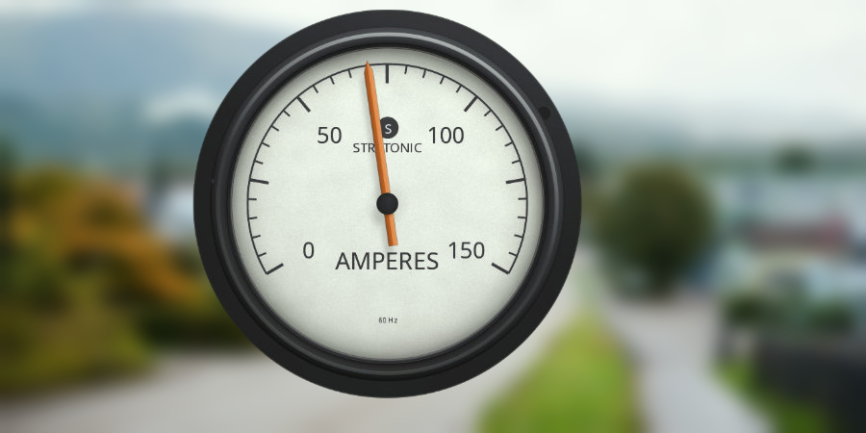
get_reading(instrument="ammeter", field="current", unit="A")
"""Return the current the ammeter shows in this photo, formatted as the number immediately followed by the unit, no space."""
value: 70A
